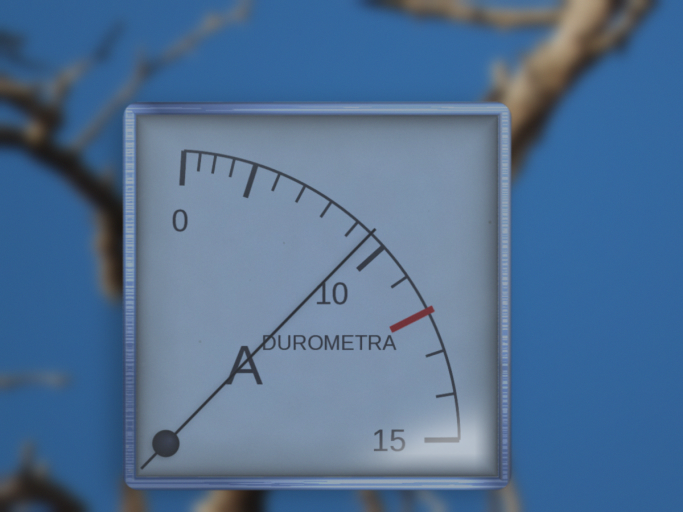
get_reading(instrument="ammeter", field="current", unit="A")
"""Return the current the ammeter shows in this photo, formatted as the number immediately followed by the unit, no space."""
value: 9.5A
